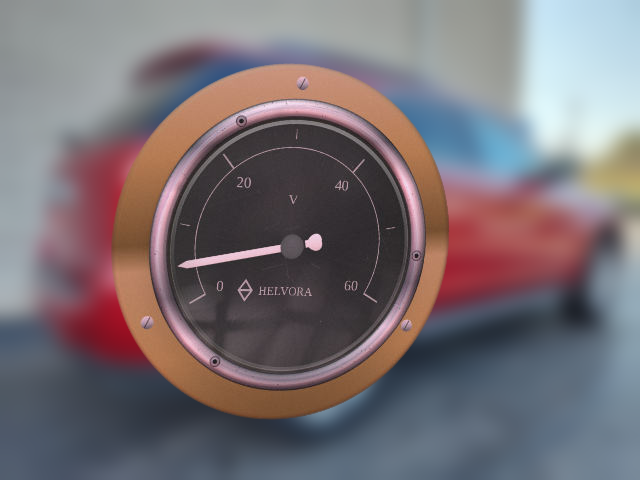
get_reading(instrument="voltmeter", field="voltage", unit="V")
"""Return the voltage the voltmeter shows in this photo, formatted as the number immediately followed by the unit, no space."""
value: 5V
